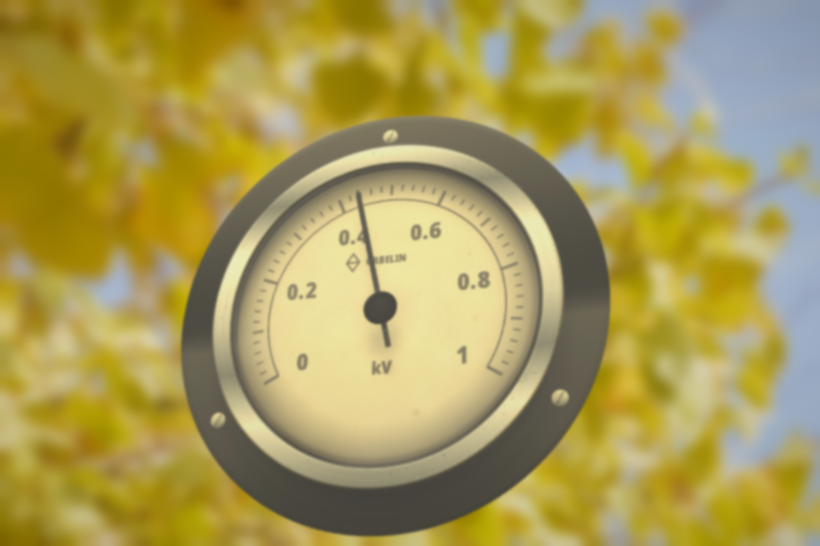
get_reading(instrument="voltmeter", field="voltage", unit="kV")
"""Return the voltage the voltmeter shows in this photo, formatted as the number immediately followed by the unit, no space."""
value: 0.44kV
